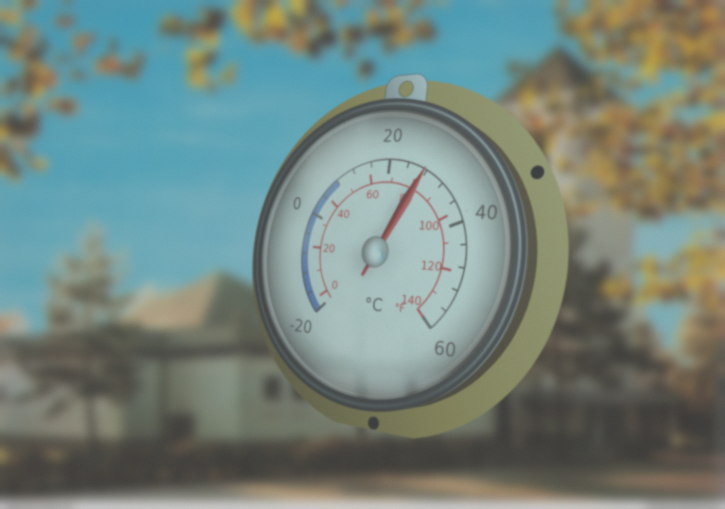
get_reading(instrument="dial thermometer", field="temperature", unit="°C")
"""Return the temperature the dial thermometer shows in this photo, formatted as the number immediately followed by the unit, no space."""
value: 28°C
